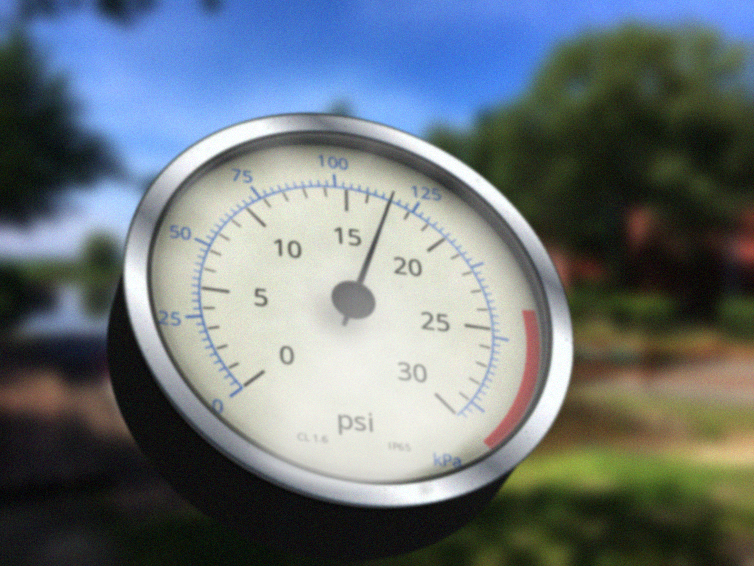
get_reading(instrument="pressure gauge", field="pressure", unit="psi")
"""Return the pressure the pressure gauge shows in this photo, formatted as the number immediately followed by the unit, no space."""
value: 17psi
